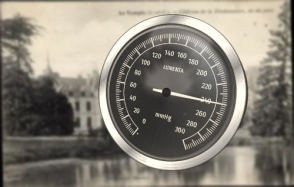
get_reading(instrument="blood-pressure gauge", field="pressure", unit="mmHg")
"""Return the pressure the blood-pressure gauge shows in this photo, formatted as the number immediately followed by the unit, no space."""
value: 240mmHg
